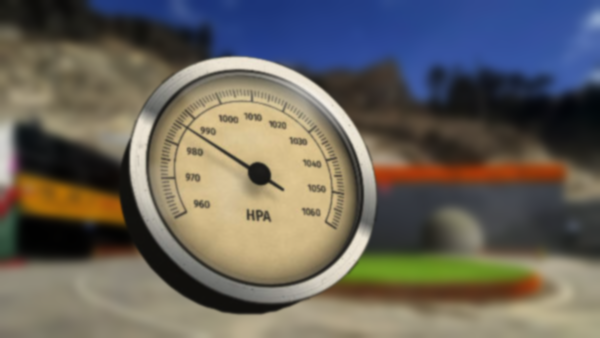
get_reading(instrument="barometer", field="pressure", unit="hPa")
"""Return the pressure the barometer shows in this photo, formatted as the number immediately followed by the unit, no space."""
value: 985hPa
